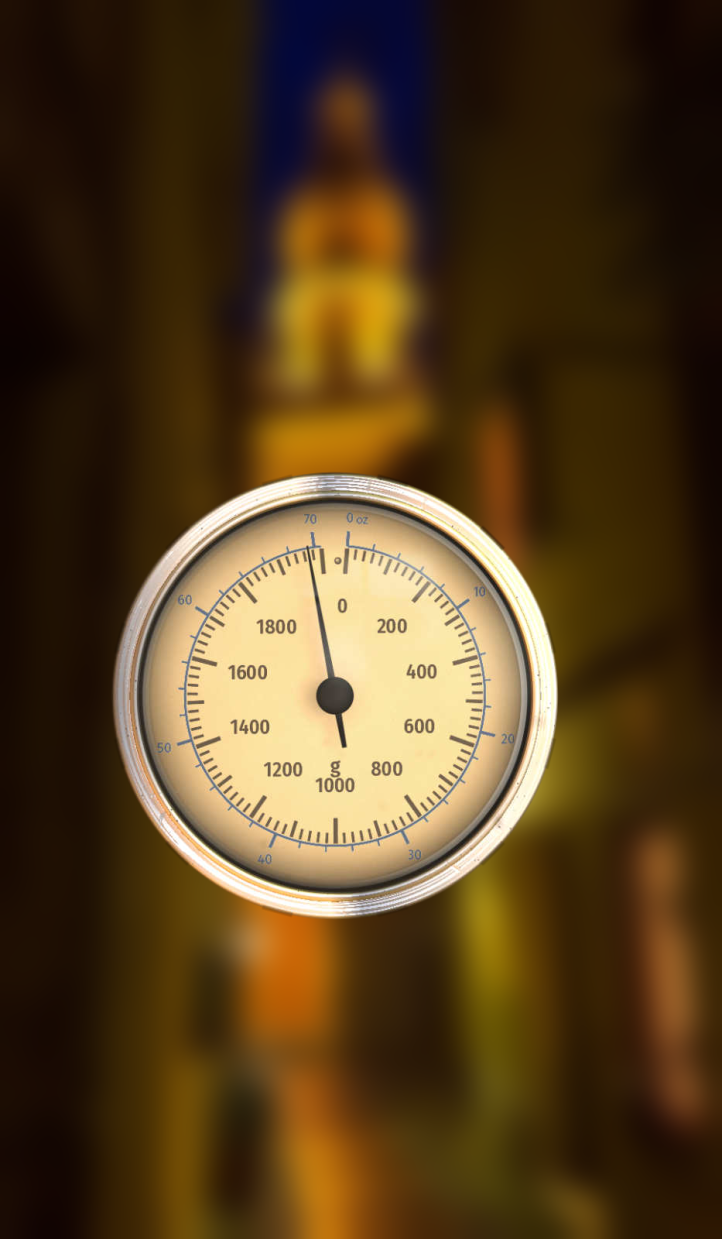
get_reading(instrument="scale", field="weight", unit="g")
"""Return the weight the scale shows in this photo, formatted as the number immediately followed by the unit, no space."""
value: 1970g
